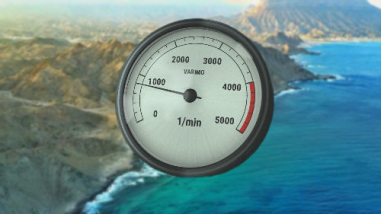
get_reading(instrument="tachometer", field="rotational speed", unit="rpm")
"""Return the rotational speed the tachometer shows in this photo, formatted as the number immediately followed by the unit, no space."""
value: 800rpm
